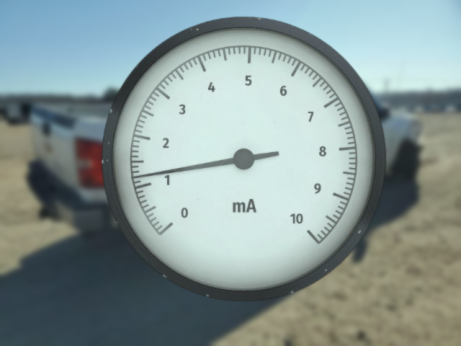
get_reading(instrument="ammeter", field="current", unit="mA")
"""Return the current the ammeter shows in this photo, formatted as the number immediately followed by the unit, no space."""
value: 1.2mA
